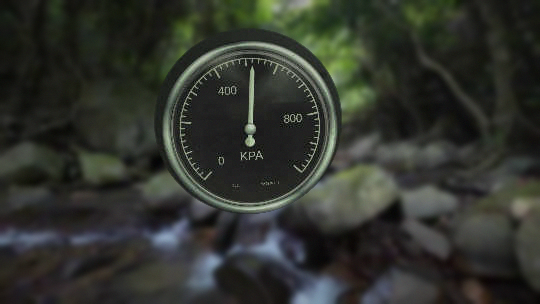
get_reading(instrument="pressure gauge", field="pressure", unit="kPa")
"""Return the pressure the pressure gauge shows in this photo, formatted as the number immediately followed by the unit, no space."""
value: 520kPa
